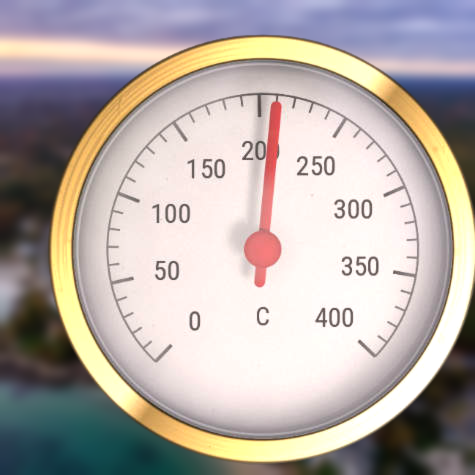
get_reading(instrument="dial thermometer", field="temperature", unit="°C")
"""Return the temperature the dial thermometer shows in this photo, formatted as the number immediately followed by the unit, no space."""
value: 210°C
